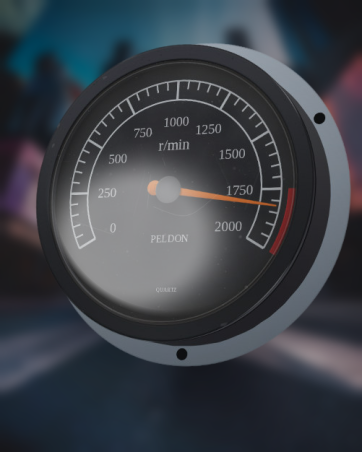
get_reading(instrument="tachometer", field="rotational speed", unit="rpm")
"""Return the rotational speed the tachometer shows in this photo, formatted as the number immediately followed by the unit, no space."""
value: 1825rpm
